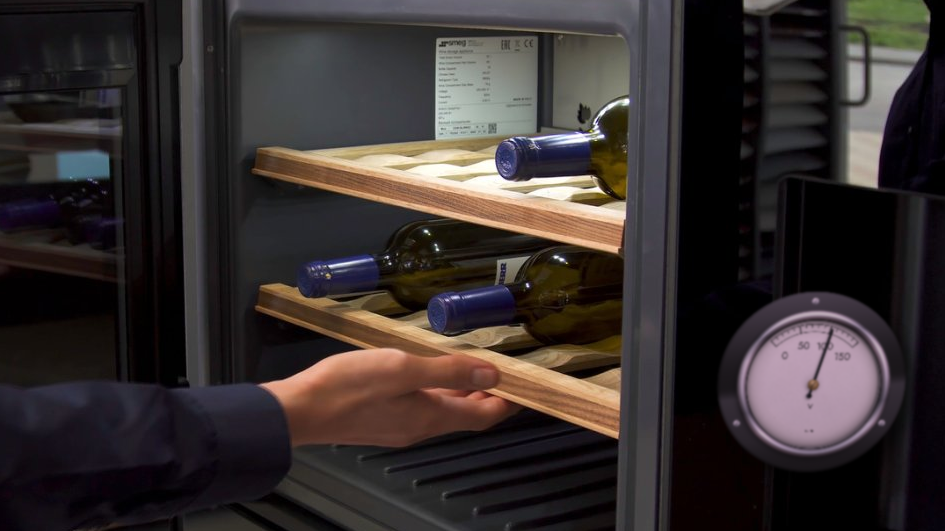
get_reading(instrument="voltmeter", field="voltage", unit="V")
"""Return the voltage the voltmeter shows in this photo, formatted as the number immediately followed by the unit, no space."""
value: 100V
